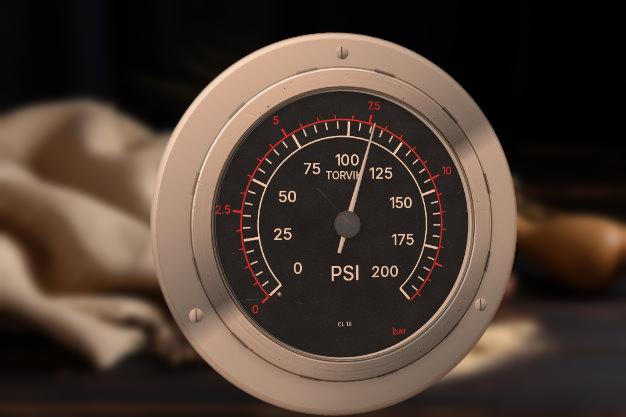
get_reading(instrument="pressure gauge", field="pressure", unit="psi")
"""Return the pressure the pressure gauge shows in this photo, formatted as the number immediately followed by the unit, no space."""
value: 110psi
